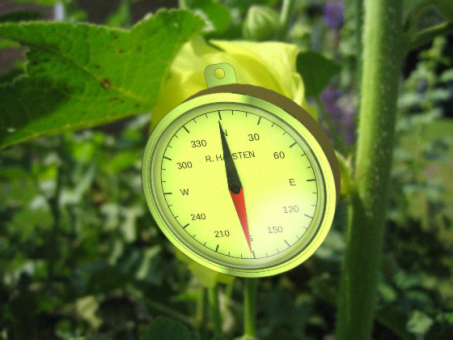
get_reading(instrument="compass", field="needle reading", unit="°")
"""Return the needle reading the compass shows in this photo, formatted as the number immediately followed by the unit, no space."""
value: 180°
